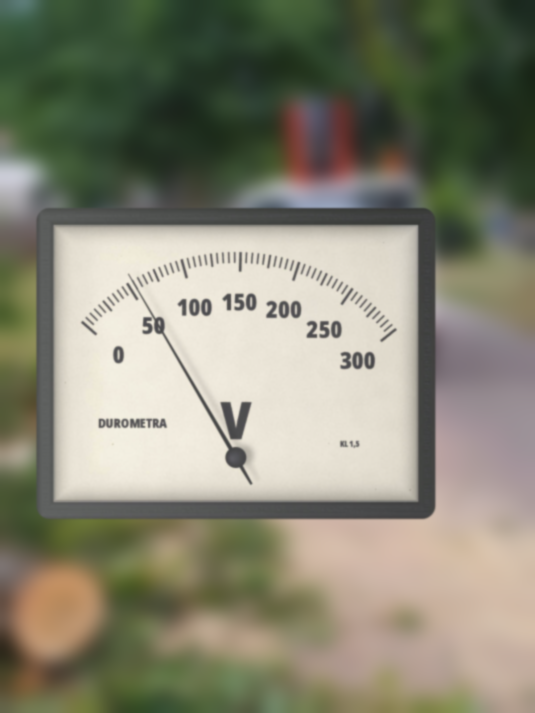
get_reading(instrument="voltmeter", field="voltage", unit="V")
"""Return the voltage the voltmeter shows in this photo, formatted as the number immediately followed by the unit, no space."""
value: 55V
